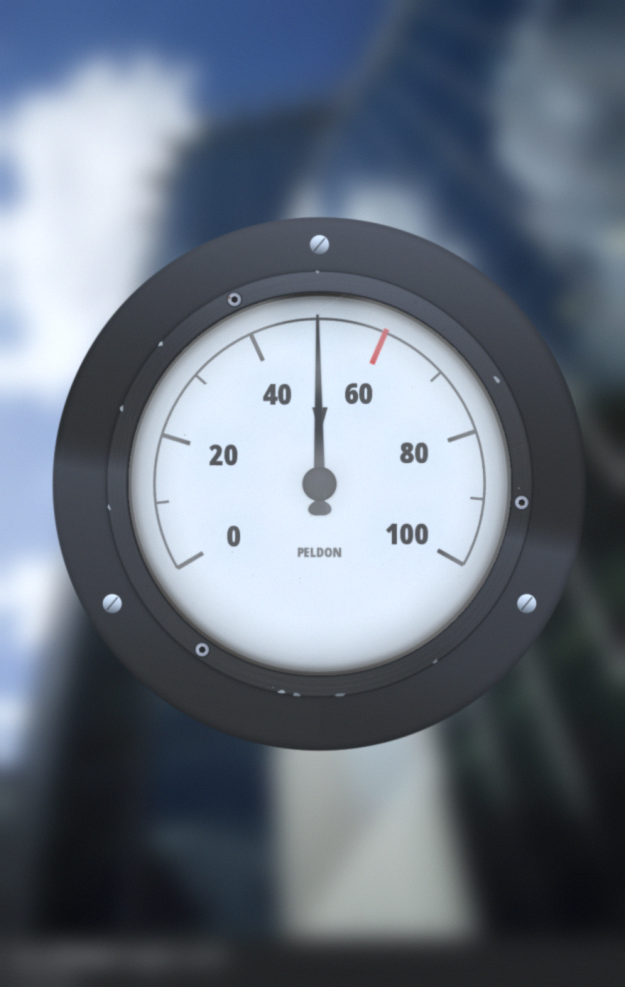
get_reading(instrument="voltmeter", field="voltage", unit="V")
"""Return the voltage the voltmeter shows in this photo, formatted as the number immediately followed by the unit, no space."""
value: 50V
